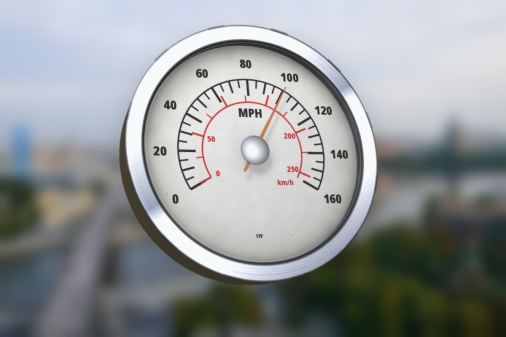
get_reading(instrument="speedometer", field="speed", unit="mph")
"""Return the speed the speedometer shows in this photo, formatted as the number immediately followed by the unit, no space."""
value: 100mph
